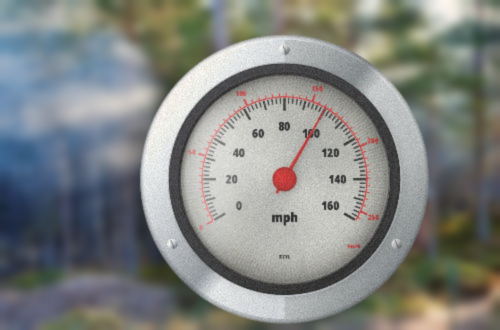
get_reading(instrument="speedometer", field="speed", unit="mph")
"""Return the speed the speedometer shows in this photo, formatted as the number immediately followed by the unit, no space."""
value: 100mph
